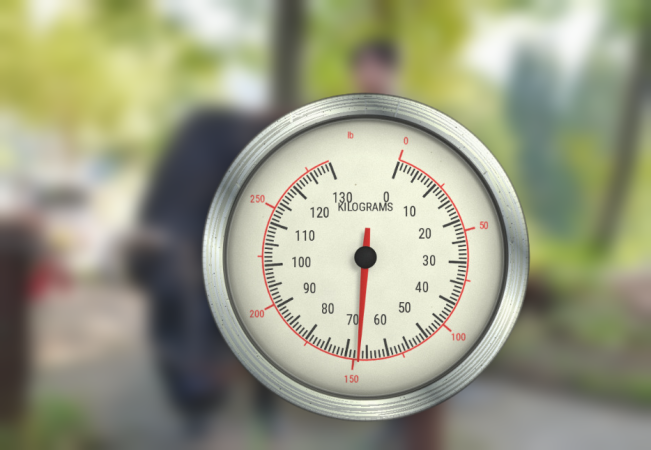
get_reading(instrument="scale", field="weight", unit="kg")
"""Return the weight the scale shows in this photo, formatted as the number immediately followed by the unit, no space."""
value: 67kg
